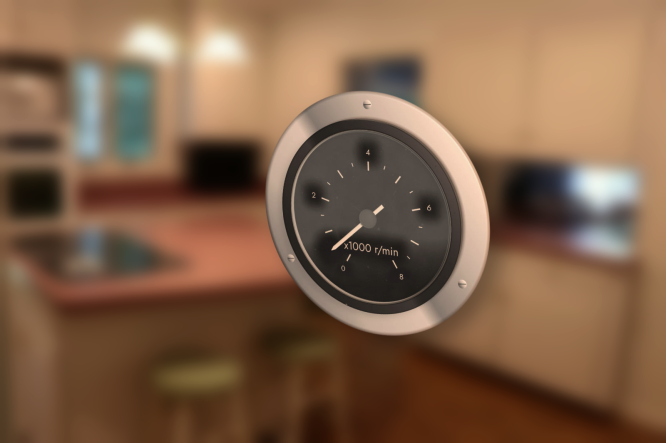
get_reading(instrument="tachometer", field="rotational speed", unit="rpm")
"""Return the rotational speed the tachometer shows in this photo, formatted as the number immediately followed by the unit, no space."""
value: 500rpm
